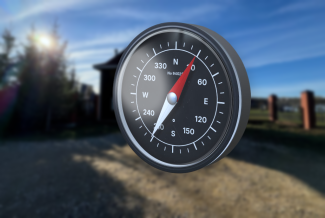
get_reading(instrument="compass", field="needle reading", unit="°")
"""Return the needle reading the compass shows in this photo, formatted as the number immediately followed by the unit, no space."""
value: 30°
